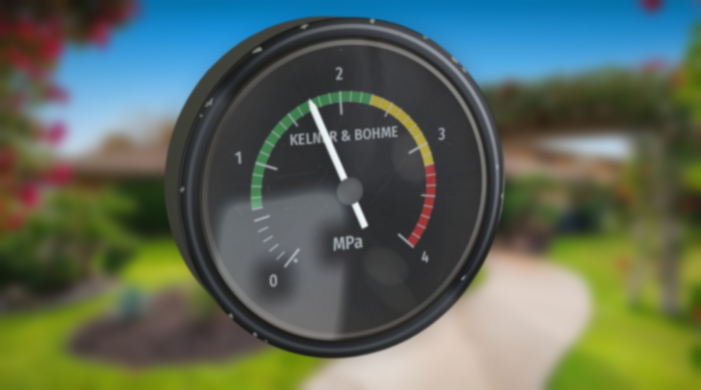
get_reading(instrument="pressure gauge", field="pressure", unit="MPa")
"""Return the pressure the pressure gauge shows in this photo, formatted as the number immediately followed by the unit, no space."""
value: 1.7MPa
